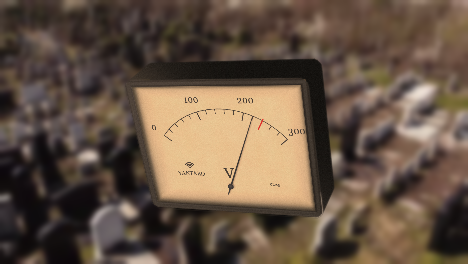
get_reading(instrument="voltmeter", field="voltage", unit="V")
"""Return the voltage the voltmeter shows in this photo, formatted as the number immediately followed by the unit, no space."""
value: 220V
